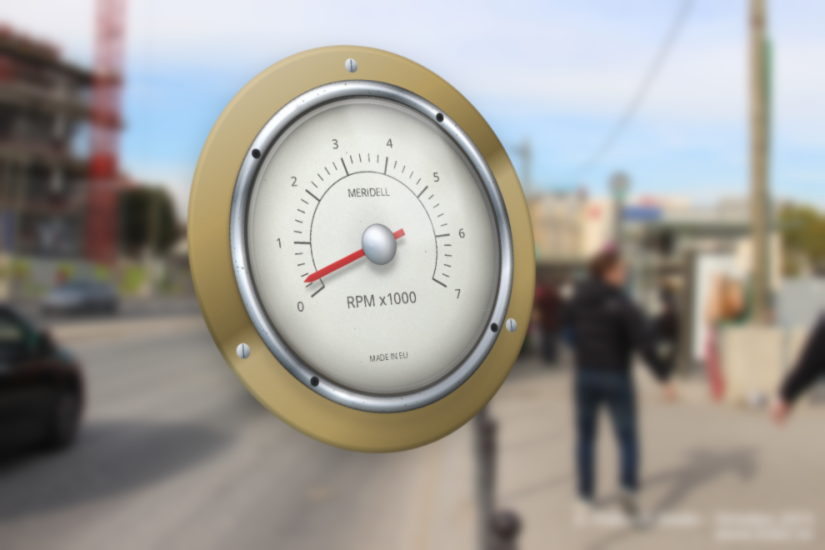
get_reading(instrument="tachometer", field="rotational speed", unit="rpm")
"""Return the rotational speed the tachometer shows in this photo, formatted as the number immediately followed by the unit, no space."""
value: 300rpm
